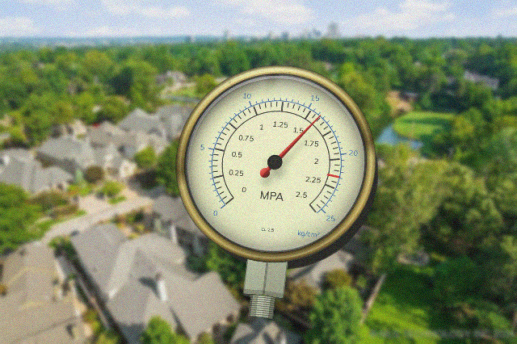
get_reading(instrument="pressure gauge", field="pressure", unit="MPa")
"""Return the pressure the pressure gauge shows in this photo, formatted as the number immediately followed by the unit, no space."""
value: 1.6MPa
